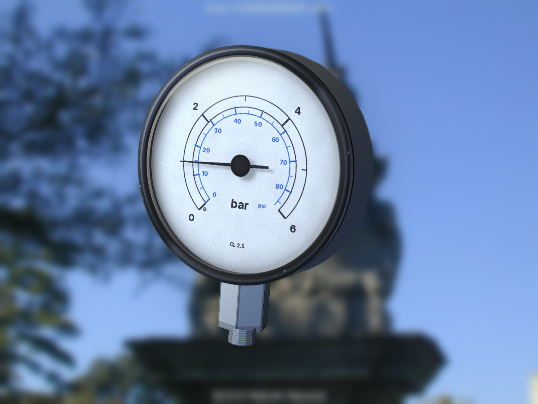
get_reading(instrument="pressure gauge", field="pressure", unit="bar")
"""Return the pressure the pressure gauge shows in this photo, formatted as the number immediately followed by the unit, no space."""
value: 1bar
